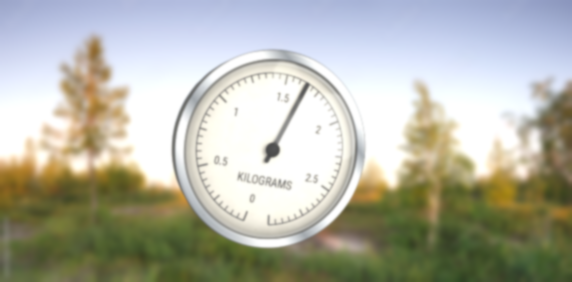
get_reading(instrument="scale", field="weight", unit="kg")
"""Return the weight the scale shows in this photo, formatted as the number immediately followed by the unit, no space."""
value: 1.65kg
